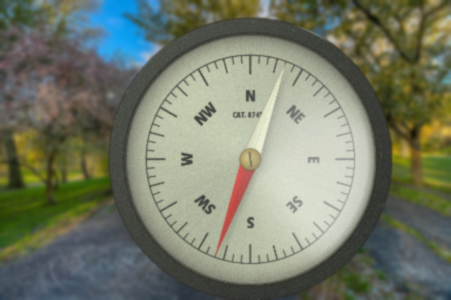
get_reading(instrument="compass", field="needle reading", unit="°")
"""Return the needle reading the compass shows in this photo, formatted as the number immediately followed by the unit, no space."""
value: 200°
